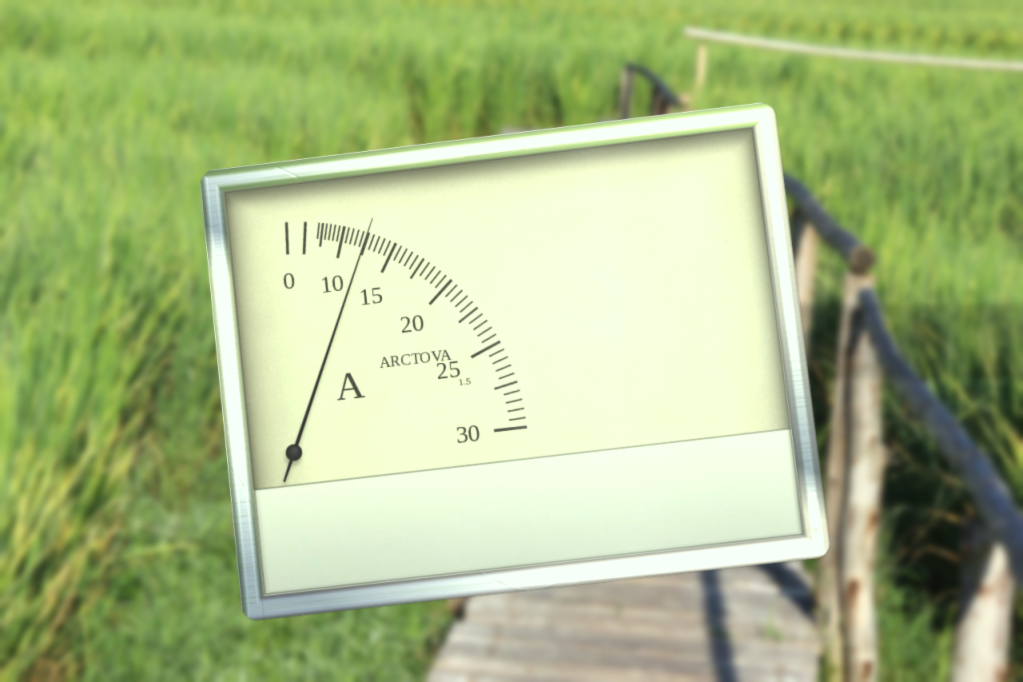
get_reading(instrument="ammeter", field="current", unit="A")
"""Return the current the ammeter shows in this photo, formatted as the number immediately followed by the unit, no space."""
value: 12.5A
